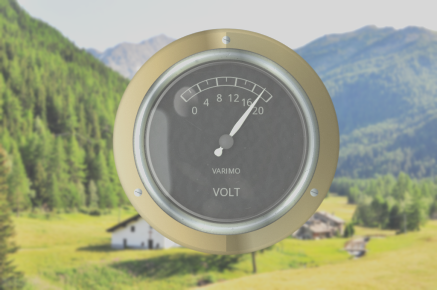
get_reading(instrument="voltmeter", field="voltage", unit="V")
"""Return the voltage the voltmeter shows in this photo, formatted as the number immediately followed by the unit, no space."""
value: 18V
